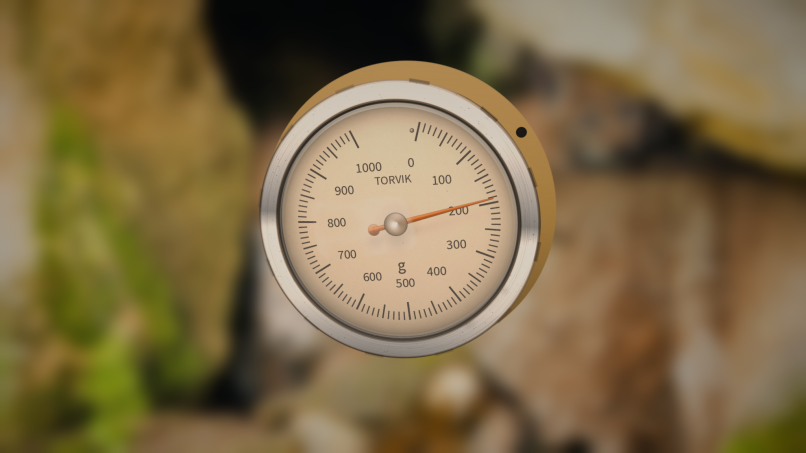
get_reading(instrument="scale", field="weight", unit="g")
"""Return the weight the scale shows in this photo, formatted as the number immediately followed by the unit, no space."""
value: 190g
